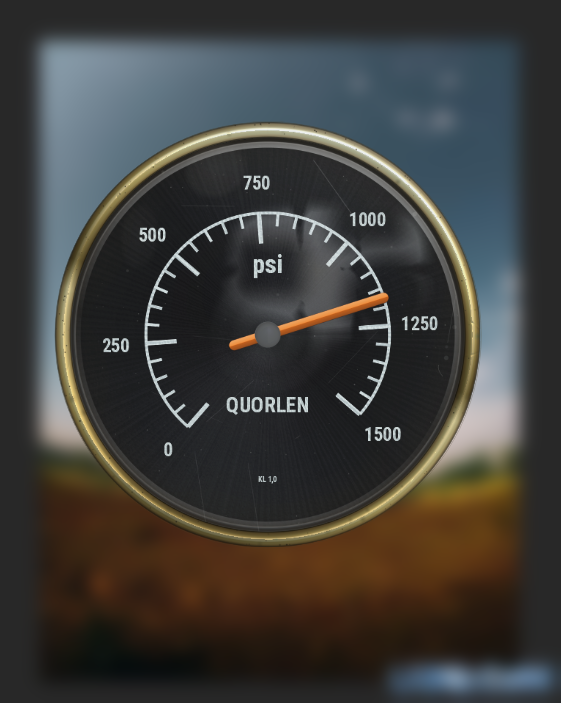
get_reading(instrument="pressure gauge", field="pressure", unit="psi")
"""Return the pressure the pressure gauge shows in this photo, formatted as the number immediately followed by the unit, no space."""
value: 1175psi
